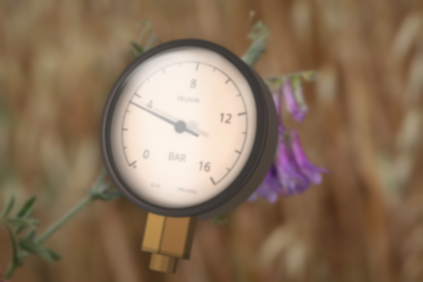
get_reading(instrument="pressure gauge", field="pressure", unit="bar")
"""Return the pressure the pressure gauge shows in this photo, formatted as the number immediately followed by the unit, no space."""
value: 3.5bar
